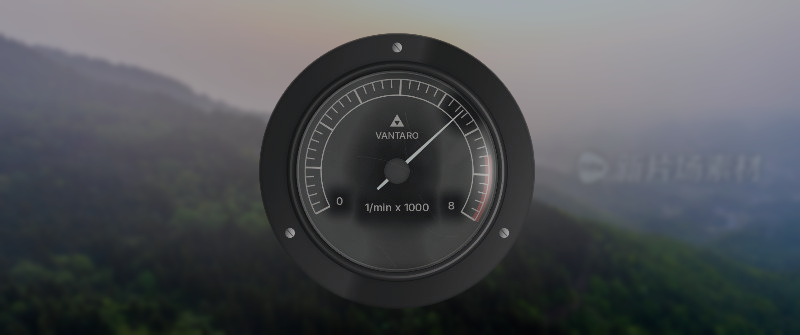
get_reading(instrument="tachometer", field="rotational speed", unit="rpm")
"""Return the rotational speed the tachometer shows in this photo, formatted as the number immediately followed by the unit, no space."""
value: 5500rpm
